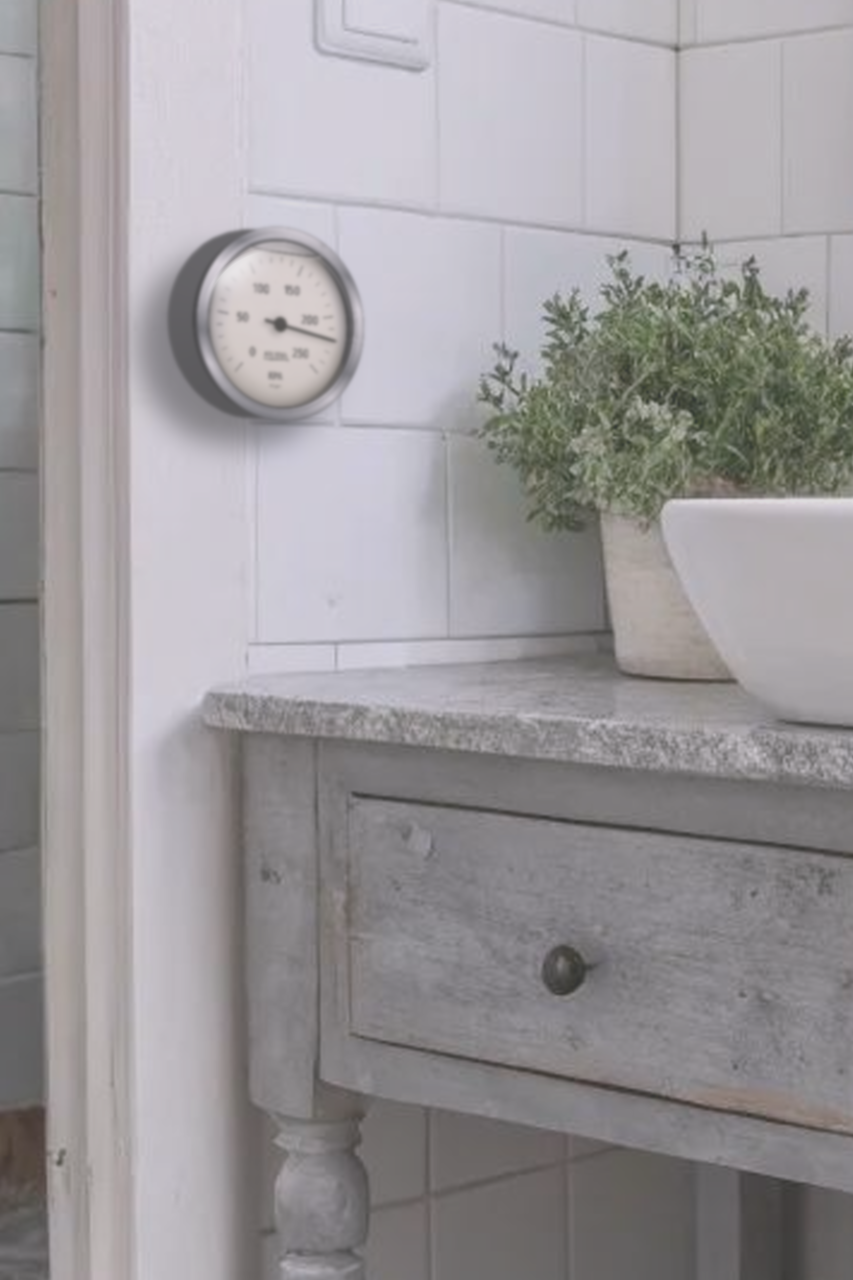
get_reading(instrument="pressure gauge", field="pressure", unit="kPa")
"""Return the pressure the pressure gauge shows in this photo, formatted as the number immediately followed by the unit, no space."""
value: 220kPa
